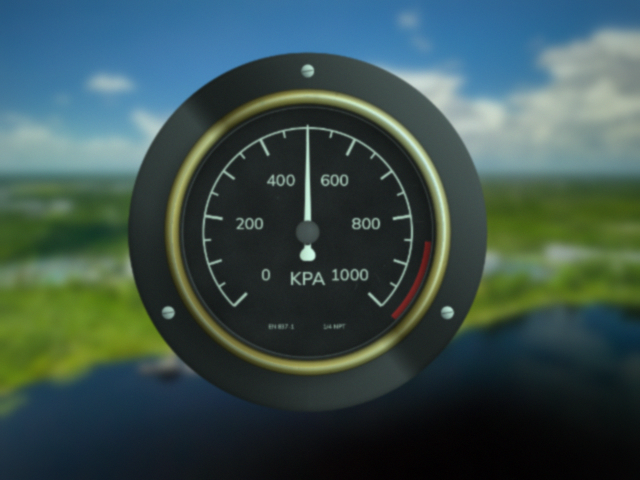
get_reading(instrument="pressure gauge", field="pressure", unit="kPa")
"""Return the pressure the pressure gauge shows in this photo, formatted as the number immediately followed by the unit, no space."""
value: 500kPa
